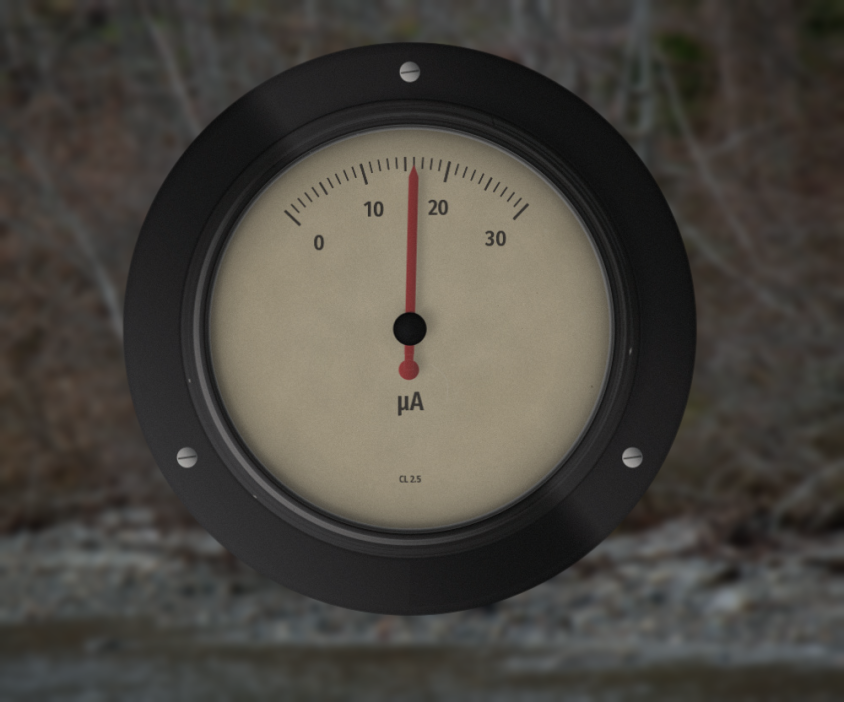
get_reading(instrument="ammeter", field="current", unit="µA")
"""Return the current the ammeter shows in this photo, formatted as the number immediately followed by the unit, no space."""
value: 16µA
